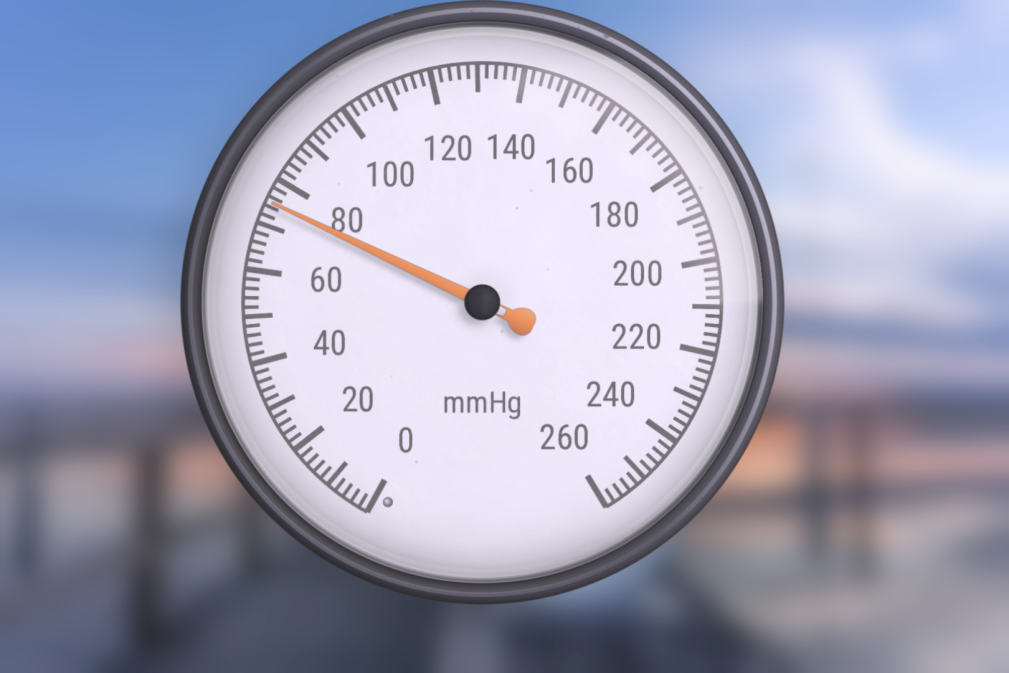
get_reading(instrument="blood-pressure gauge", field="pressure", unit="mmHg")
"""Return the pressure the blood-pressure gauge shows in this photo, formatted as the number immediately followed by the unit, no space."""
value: 75mmHg
